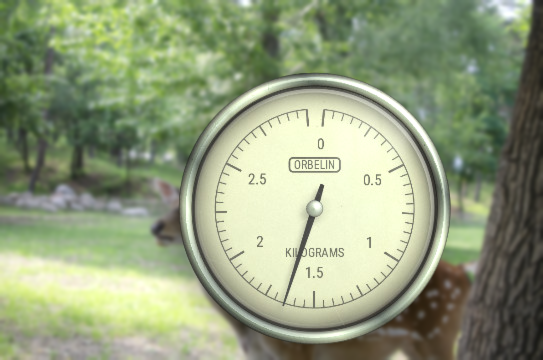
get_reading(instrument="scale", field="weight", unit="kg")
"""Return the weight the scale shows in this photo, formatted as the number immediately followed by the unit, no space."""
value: 1.65kg
